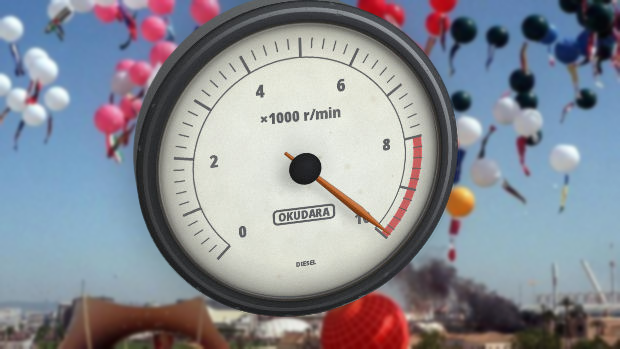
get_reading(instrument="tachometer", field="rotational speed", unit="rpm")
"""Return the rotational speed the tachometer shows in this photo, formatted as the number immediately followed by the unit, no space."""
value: 9900rpm
